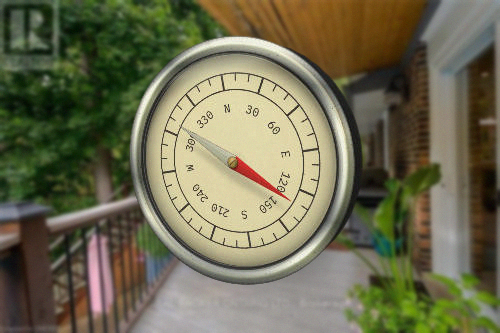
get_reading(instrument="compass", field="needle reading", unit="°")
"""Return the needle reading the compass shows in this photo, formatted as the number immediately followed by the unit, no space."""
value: 130°
